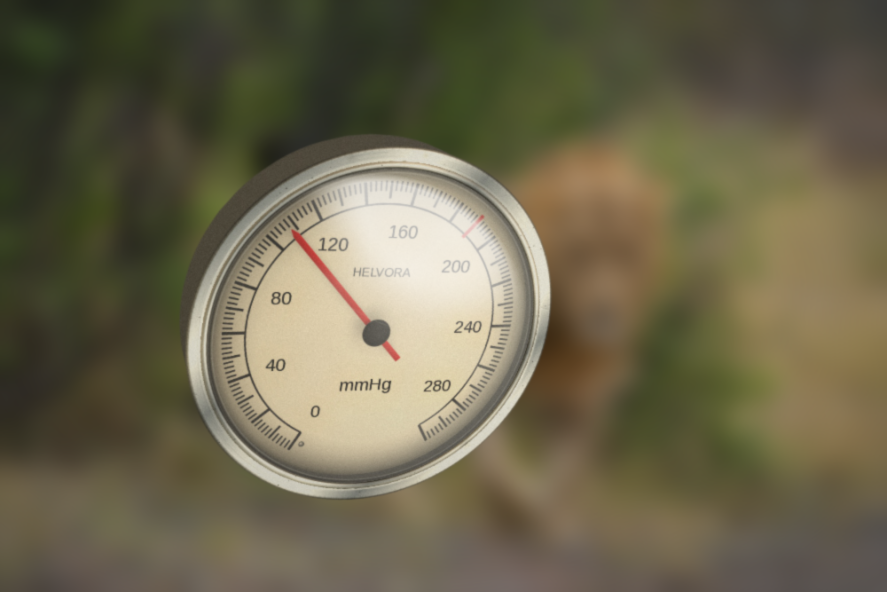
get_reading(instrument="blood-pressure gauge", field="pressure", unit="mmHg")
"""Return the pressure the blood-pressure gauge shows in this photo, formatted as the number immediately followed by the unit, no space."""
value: 108mmHg
